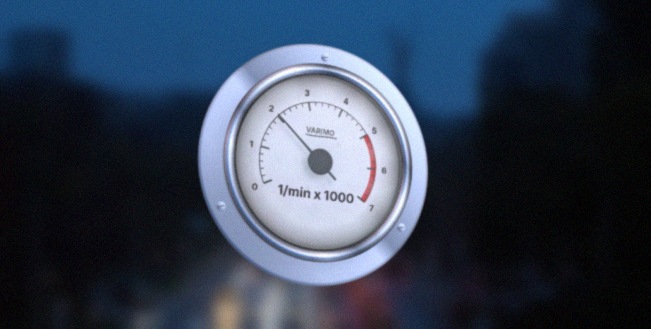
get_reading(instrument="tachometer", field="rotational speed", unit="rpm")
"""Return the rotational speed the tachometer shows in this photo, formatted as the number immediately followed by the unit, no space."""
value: 2000rpm
